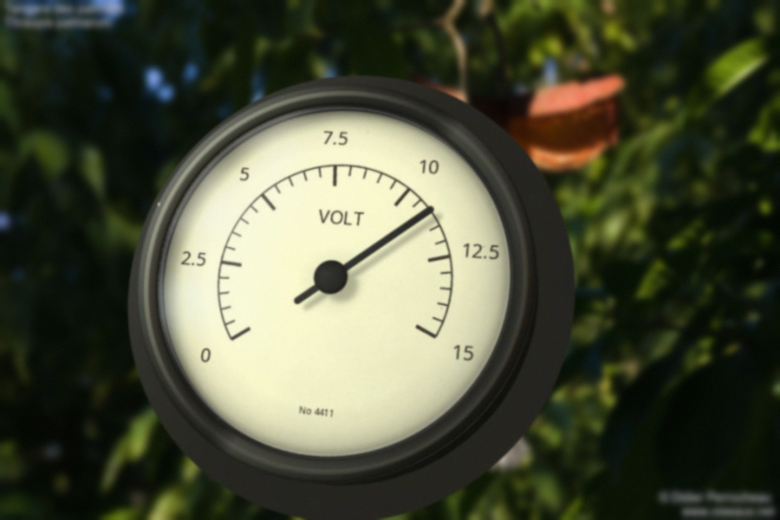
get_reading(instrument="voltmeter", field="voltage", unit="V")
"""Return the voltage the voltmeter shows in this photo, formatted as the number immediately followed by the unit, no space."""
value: 11V
